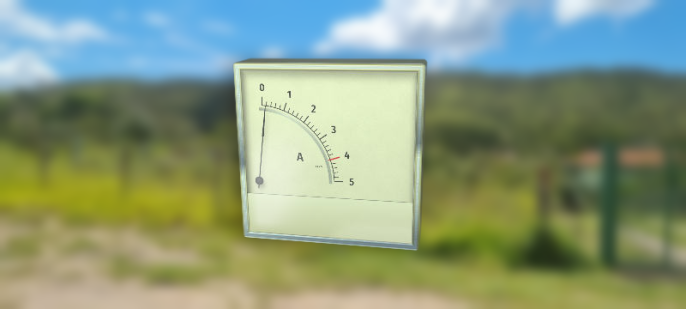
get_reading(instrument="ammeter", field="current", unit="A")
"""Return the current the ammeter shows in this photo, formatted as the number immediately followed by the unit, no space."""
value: 0.2A
